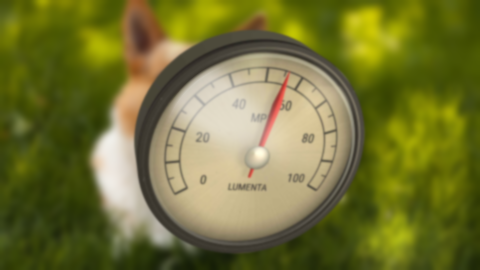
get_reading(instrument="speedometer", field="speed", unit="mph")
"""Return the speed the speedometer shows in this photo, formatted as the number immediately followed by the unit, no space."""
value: 55mph
